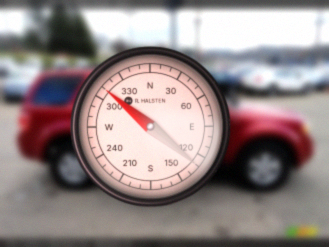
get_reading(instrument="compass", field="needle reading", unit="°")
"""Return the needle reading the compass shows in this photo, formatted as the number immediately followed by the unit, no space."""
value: 310°
